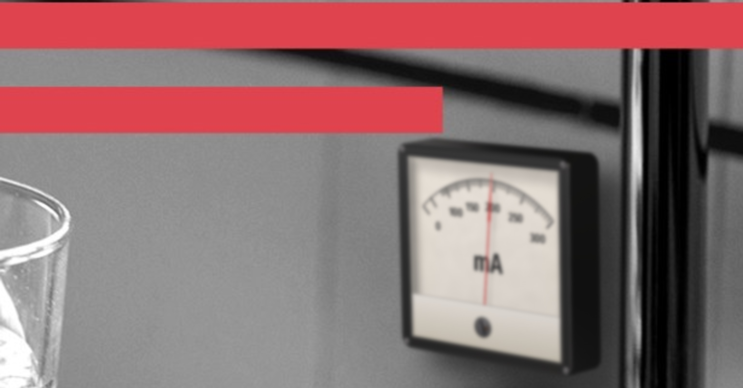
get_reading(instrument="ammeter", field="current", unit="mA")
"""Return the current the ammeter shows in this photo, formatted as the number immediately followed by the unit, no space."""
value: 200mA
